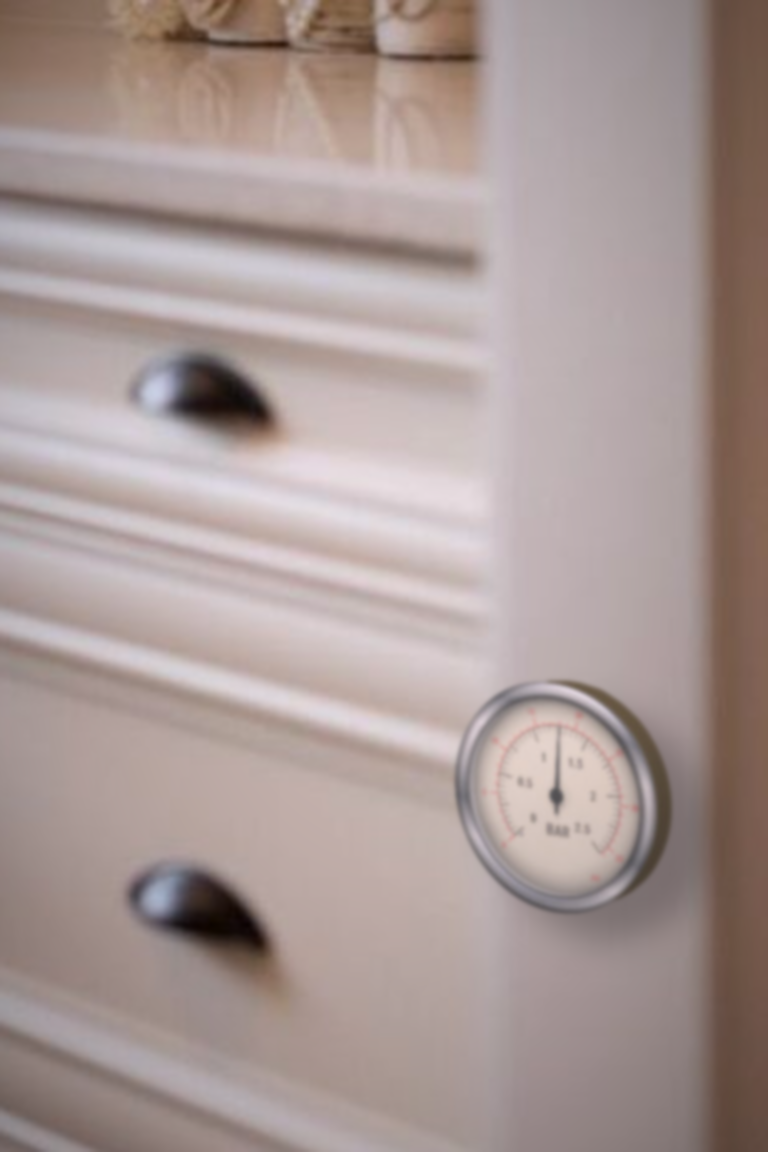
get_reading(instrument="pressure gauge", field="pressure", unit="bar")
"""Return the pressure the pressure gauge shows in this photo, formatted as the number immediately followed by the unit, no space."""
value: 1.25bar
